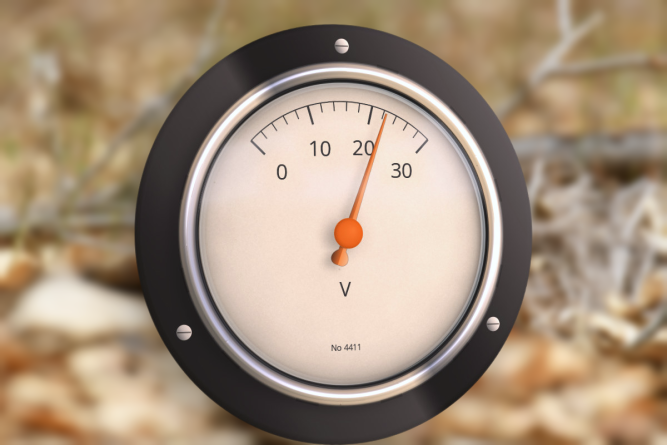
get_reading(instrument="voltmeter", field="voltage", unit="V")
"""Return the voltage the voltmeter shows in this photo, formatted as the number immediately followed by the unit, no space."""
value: 22V
